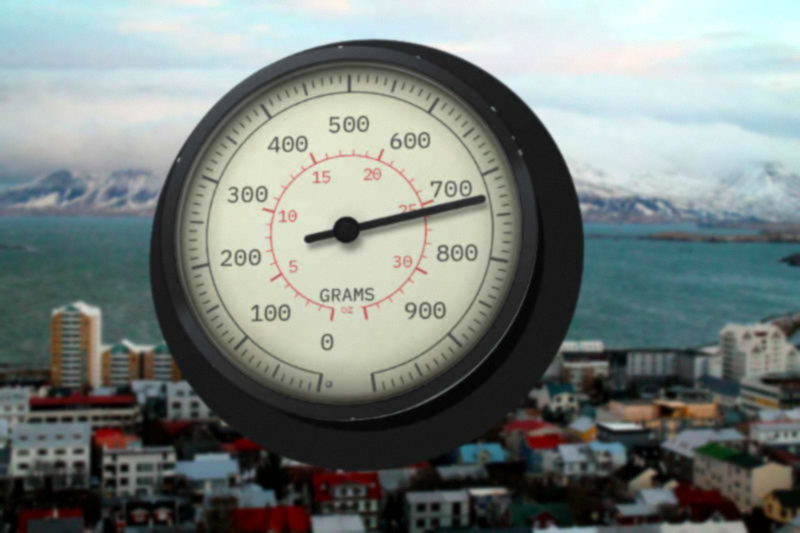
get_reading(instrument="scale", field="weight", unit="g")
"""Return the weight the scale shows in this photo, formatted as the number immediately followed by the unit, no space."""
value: 730g
